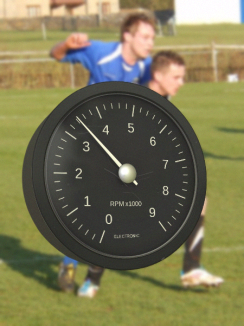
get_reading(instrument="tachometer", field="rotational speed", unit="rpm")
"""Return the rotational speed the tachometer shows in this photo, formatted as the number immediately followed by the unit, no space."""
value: 3400rpm
